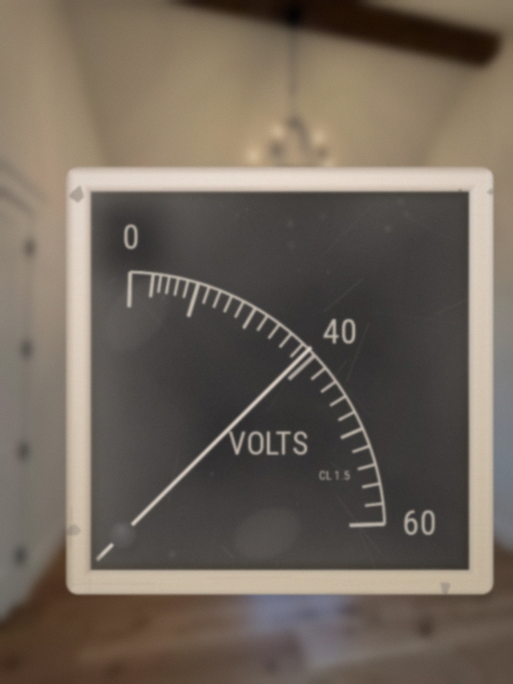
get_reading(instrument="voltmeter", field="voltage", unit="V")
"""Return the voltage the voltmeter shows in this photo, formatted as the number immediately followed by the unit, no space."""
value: 39V
